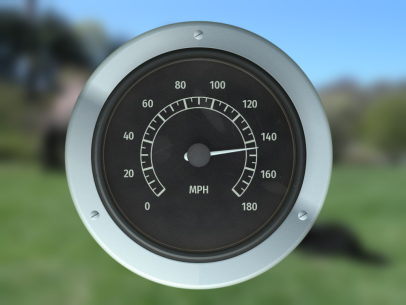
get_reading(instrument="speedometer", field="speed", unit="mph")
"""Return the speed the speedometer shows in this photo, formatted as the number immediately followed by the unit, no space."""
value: 145mph
